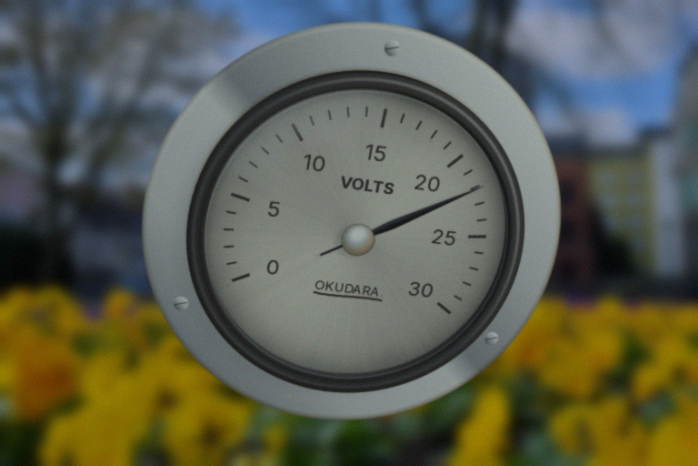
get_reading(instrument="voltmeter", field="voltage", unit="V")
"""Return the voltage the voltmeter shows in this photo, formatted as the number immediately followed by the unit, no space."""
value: 22V
